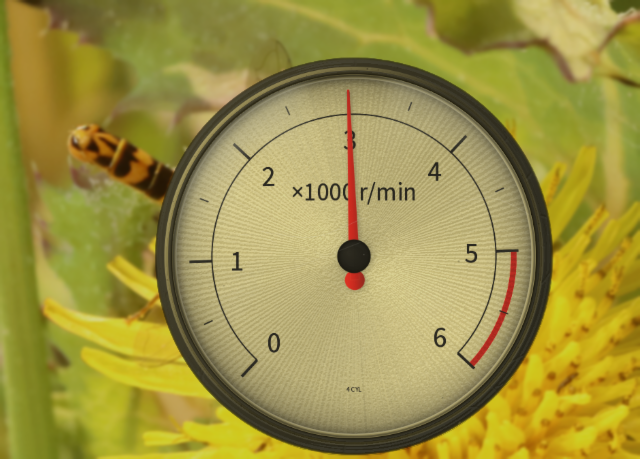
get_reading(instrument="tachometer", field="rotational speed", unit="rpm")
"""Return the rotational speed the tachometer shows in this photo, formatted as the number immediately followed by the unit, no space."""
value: 3000rpm
